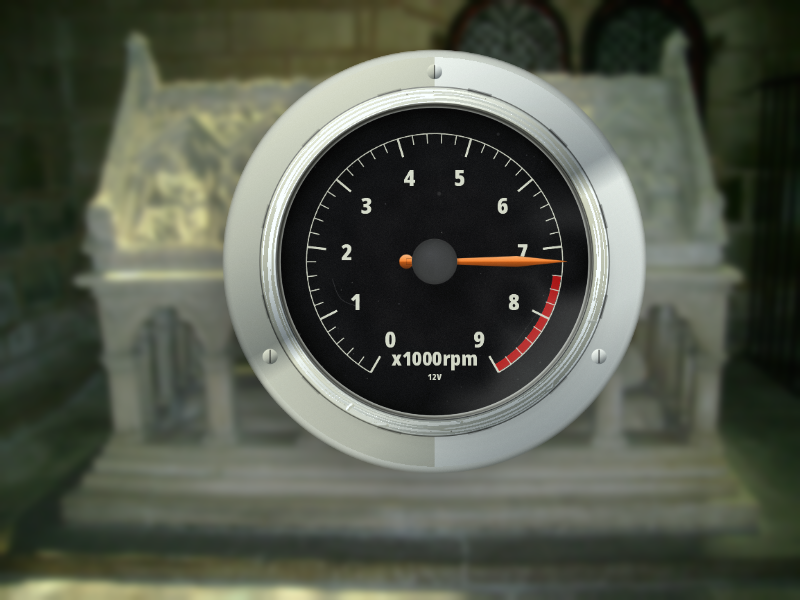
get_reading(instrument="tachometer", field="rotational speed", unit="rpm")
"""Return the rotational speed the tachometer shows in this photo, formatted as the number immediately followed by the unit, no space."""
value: 7200rpm
